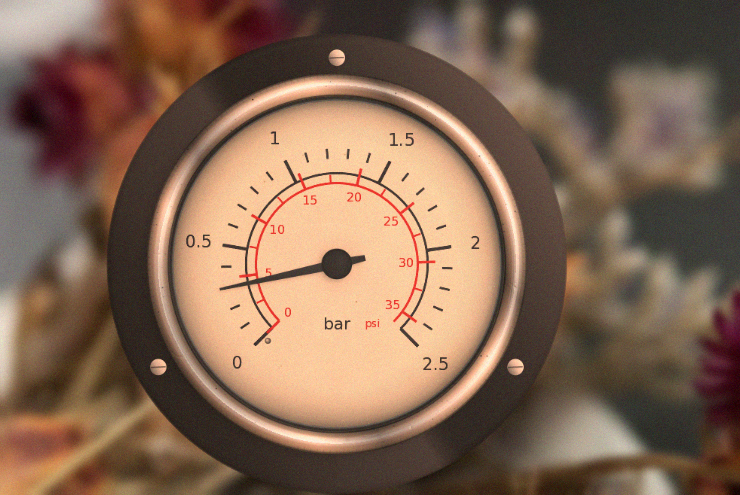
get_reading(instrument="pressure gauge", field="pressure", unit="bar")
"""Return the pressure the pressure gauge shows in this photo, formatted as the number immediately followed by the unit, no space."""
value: 0.3bar
